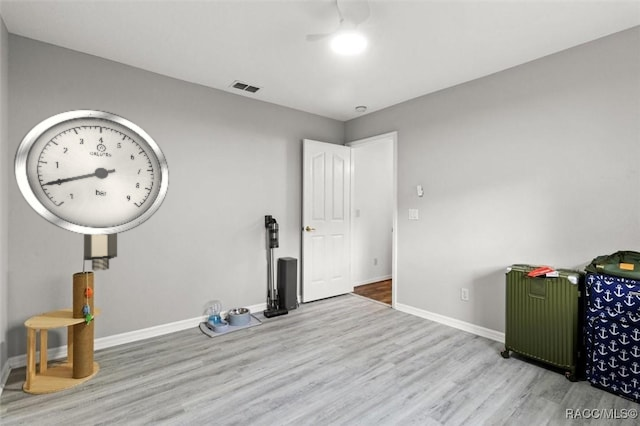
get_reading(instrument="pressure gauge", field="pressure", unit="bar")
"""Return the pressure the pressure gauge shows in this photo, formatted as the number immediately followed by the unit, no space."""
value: 0bar
